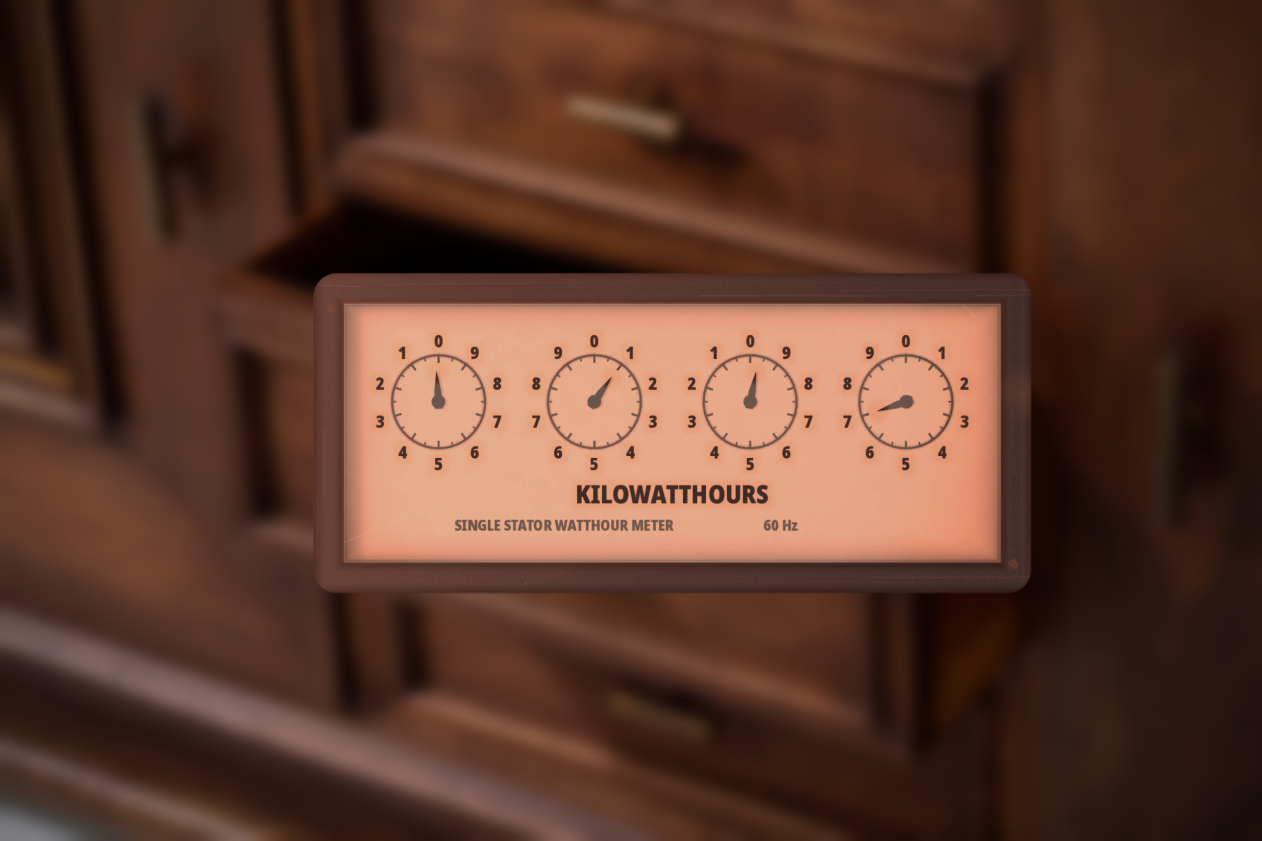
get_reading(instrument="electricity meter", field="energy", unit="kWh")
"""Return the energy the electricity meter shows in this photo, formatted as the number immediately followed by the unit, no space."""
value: 97kWh
